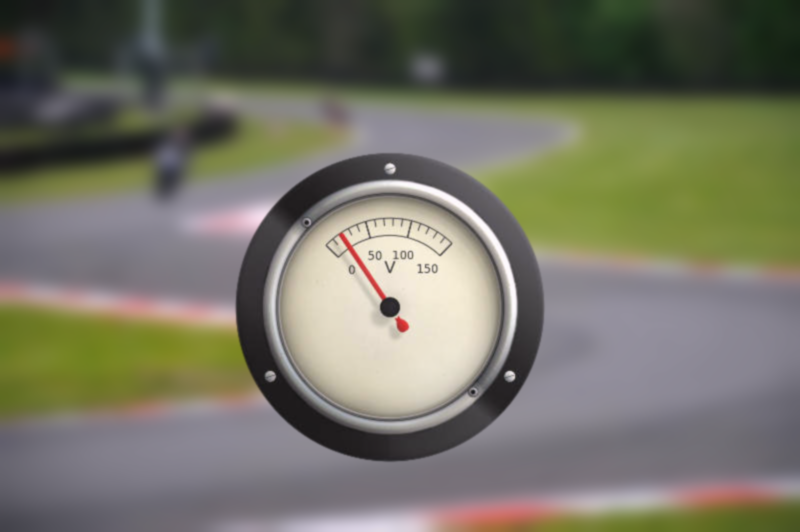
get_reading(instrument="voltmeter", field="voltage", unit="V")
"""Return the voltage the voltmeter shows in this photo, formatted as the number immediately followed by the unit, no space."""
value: 20V
